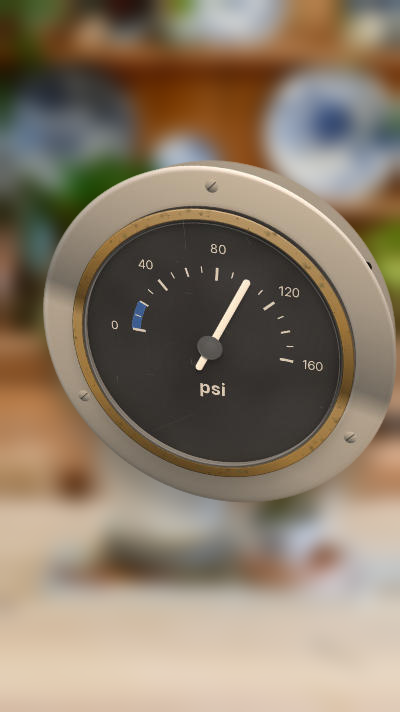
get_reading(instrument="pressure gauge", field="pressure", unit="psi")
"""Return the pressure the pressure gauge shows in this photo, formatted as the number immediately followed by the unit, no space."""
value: 100psi
